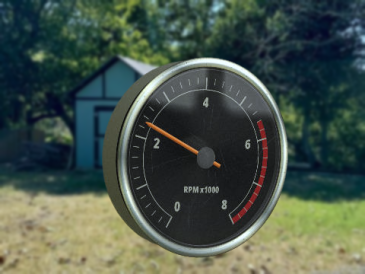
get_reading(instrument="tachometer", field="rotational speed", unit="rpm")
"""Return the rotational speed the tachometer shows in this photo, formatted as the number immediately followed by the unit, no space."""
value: 2300rpm
